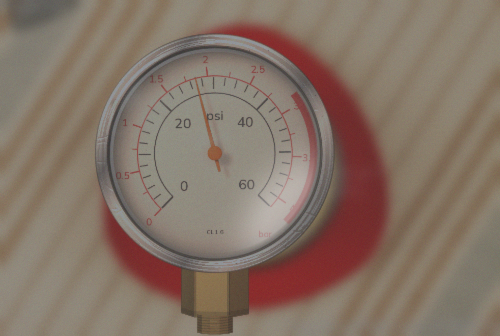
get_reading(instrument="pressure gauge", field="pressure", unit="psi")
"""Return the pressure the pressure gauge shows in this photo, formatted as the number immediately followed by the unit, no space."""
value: 27psi
